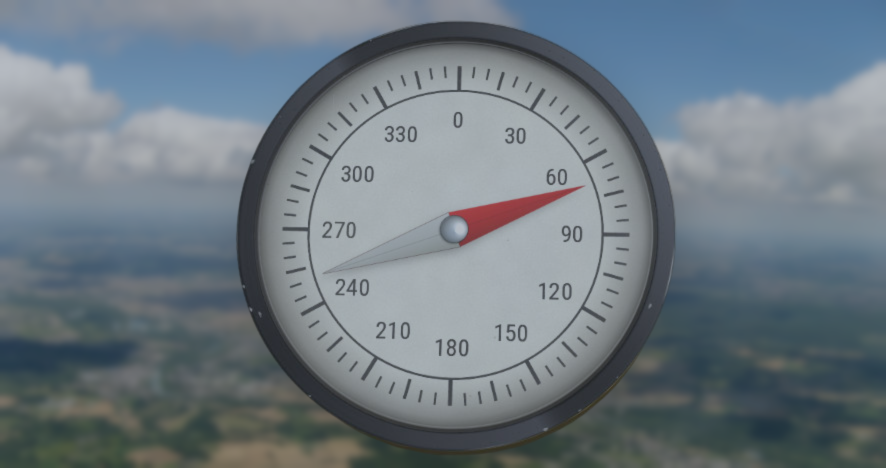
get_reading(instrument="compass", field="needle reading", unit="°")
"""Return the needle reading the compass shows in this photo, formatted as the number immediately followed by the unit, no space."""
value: 70°
